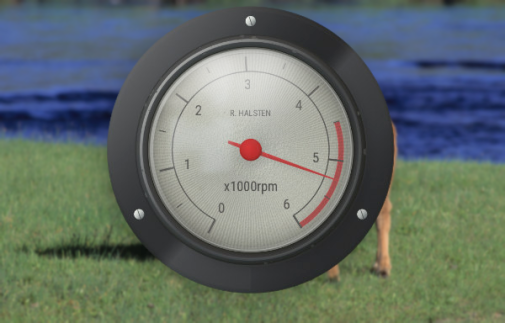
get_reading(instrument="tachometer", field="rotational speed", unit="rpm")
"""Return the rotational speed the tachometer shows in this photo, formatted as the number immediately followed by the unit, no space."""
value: 5250rpm
